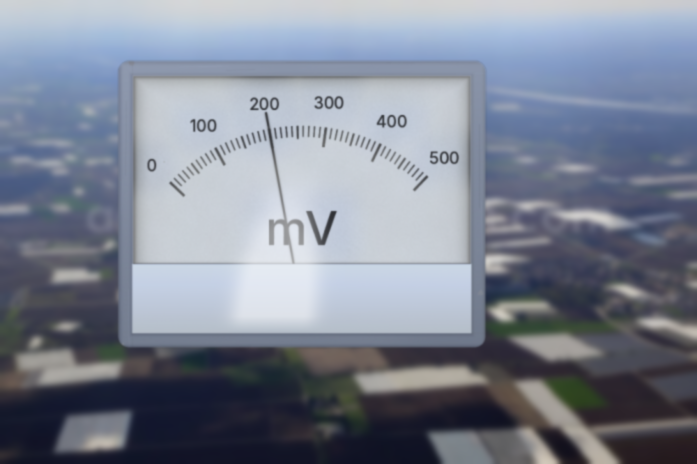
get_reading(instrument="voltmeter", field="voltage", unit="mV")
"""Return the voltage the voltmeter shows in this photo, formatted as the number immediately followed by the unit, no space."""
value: 200mV
